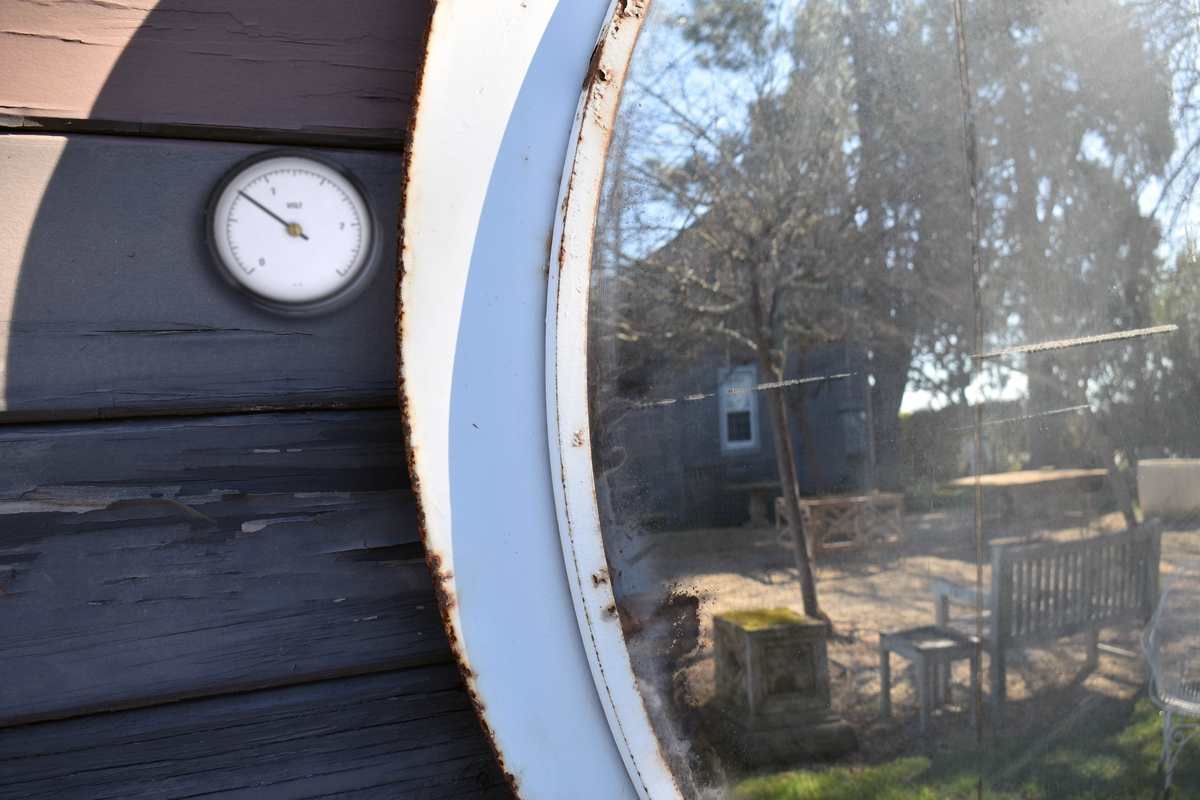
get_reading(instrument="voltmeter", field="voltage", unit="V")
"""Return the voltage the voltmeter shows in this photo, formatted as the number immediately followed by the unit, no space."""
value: 0.75V
